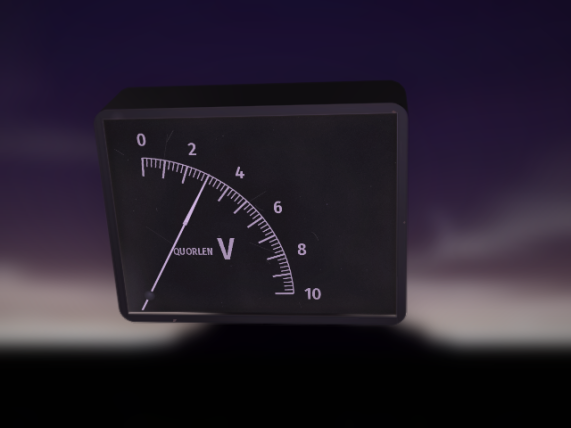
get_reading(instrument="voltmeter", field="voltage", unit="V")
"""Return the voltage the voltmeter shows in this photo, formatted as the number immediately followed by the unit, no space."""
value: 3V
